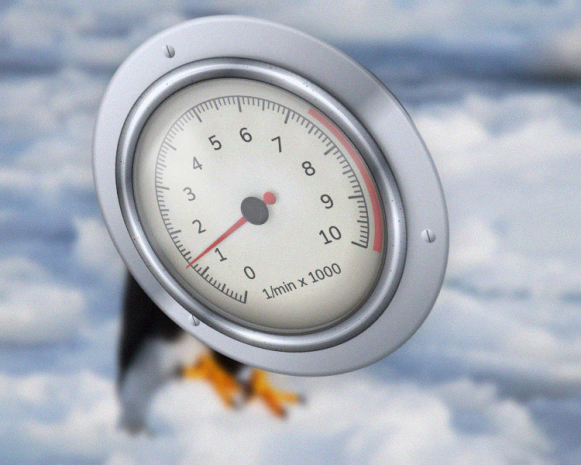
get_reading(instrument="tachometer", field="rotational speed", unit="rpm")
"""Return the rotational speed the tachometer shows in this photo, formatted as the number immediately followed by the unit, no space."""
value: 1300rpm
